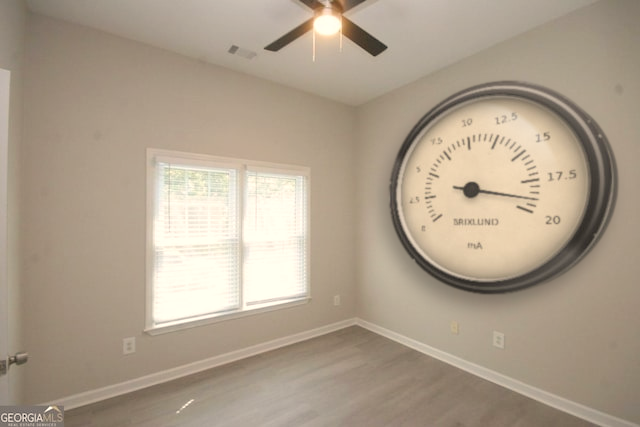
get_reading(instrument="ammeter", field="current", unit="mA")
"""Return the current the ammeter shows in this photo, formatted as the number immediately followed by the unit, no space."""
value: 19mA
